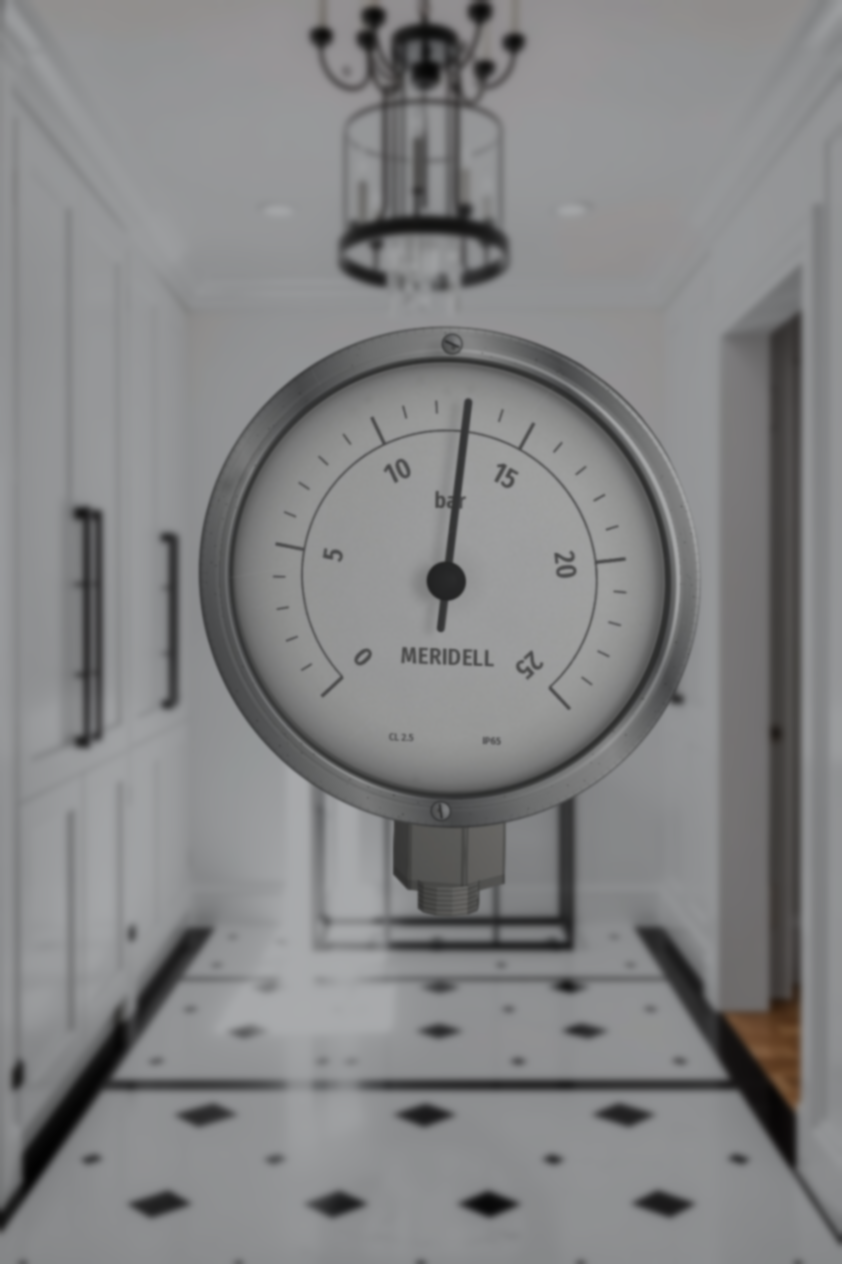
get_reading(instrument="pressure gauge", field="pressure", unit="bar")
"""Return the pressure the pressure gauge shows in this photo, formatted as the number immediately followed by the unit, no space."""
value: 13bar
